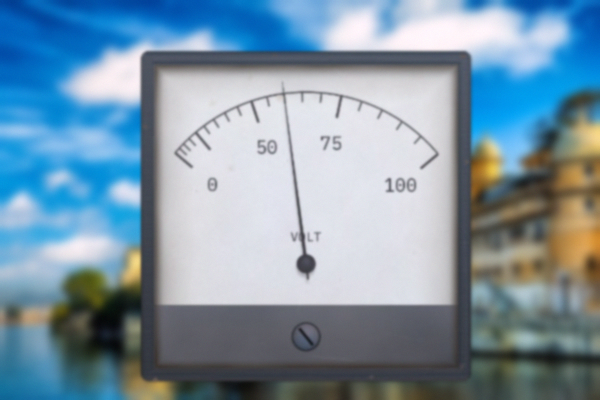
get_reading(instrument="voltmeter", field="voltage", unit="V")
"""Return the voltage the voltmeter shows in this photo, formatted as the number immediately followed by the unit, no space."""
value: 60V
